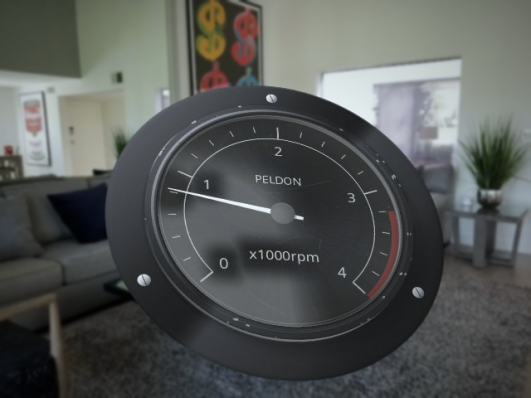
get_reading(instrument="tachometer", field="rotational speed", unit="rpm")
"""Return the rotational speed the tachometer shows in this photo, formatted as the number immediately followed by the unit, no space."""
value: 800rpm
